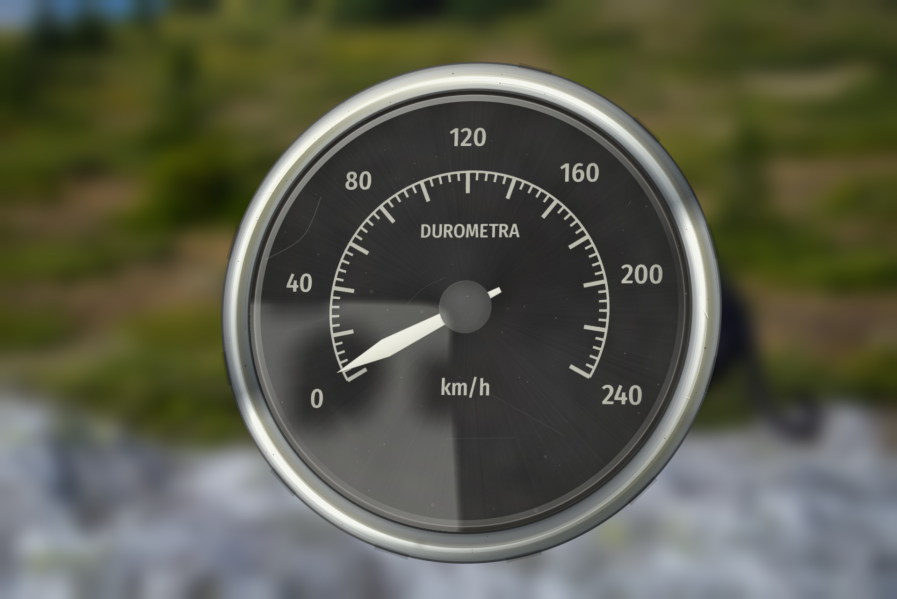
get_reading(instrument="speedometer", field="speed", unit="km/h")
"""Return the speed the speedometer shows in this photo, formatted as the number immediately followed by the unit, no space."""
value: 4km/h
